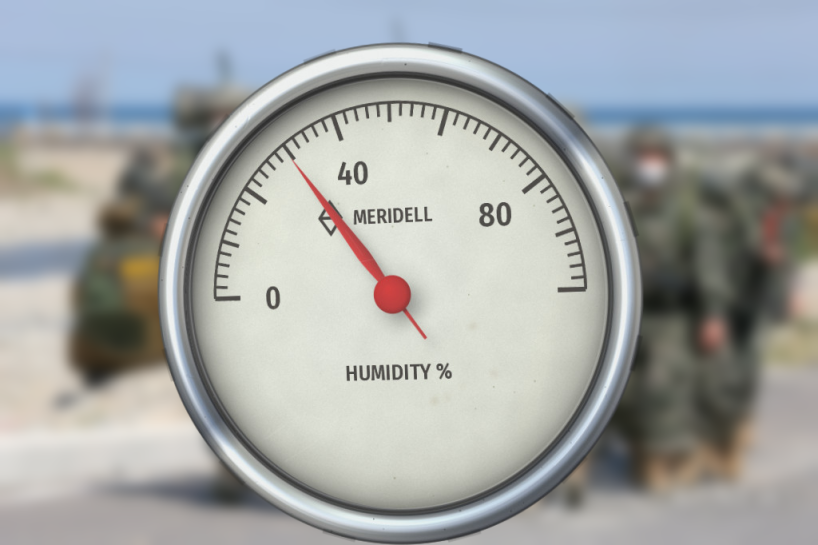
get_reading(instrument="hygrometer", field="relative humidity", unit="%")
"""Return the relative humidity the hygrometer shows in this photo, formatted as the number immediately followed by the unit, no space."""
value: 30%
